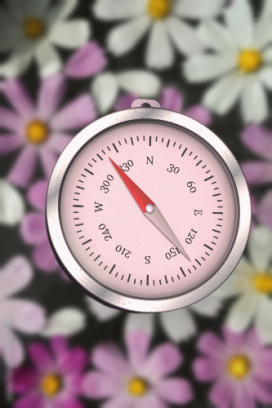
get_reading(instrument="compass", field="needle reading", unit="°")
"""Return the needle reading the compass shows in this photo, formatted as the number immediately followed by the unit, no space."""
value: 320°
